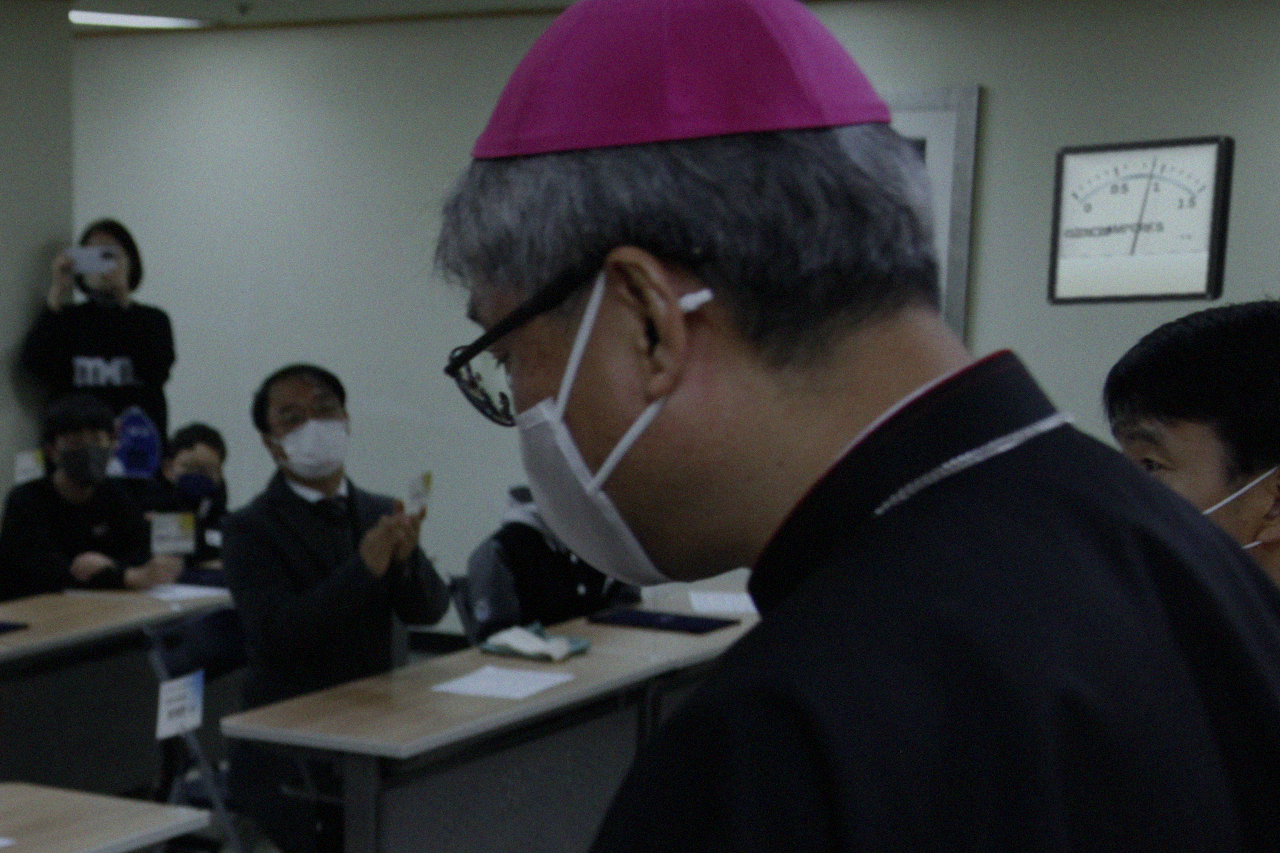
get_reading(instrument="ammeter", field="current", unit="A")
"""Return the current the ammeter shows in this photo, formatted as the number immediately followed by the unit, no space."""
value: 0.9A
